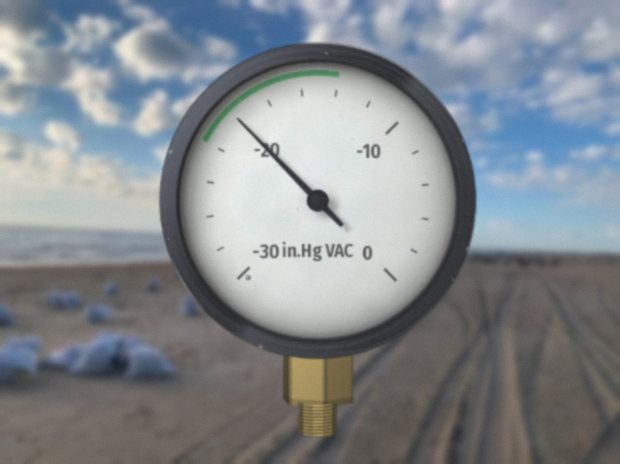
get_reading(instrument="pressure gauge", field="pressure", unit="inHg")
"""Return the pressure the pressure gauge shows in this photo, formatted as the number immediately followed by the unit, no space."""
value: -20inHg
